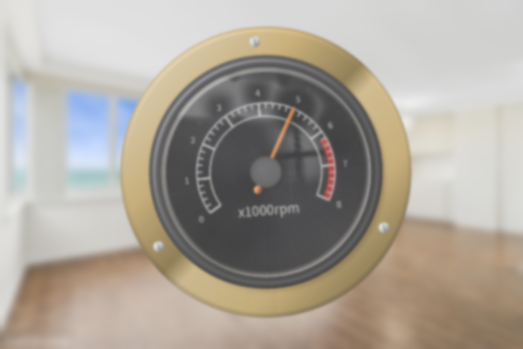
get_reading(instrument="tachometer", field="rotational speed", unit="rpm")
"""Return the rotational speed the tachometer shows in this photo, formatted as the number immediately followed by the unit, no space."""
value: 5000rpm
